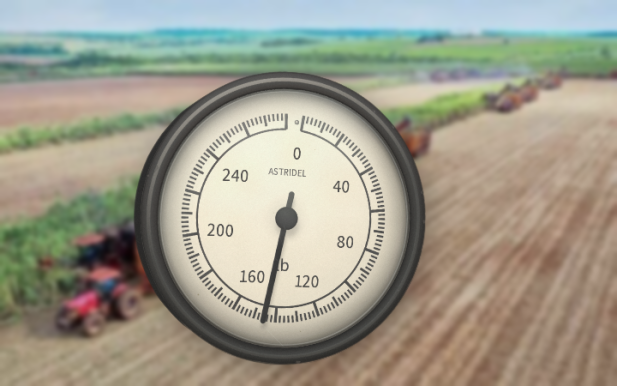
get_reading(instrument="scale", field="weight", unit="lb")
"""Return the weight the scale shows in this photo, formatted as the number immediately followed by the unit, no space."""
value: 146lb
